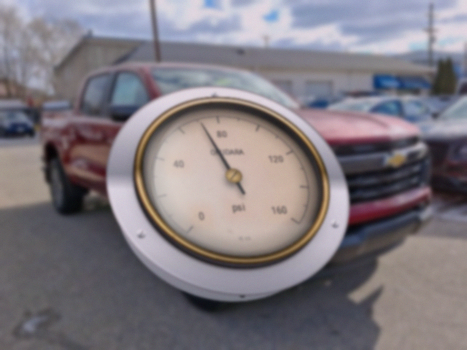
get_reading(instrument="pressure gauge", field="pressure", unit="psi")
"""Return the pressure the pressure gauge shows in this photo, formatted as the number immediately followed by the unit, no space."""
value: 70psi
